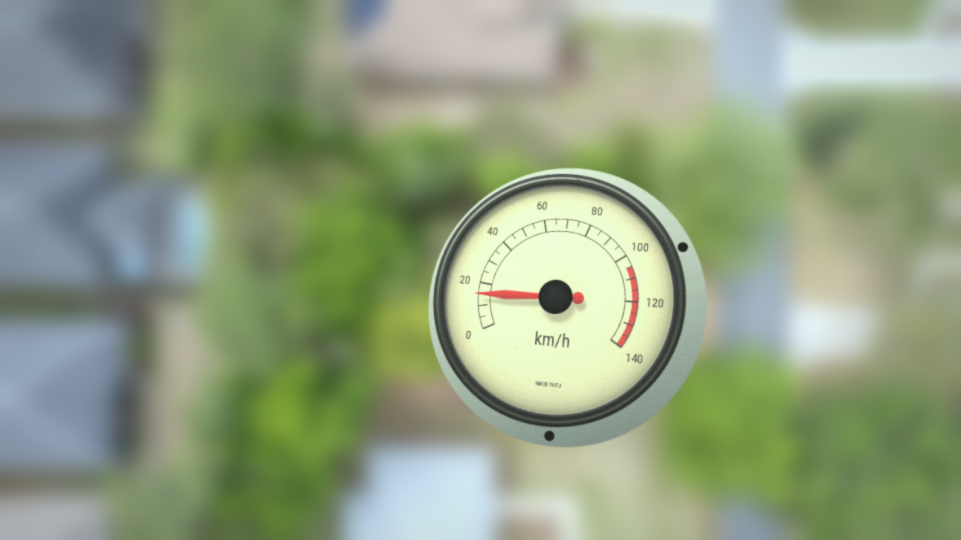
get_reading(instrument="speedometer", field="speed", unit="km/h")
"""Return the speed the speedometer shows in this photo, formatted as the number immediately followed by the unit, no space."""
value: 15km/h
